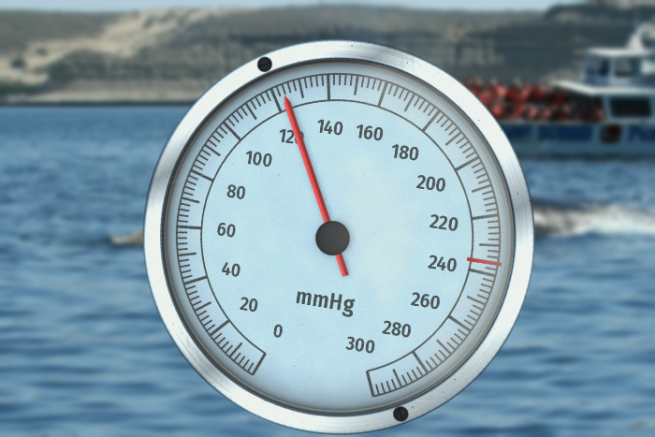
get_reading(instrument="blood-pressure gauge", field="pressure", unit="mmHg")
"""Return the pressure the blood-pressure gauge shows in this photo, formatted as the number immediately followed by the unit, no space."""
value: 124mmHg
